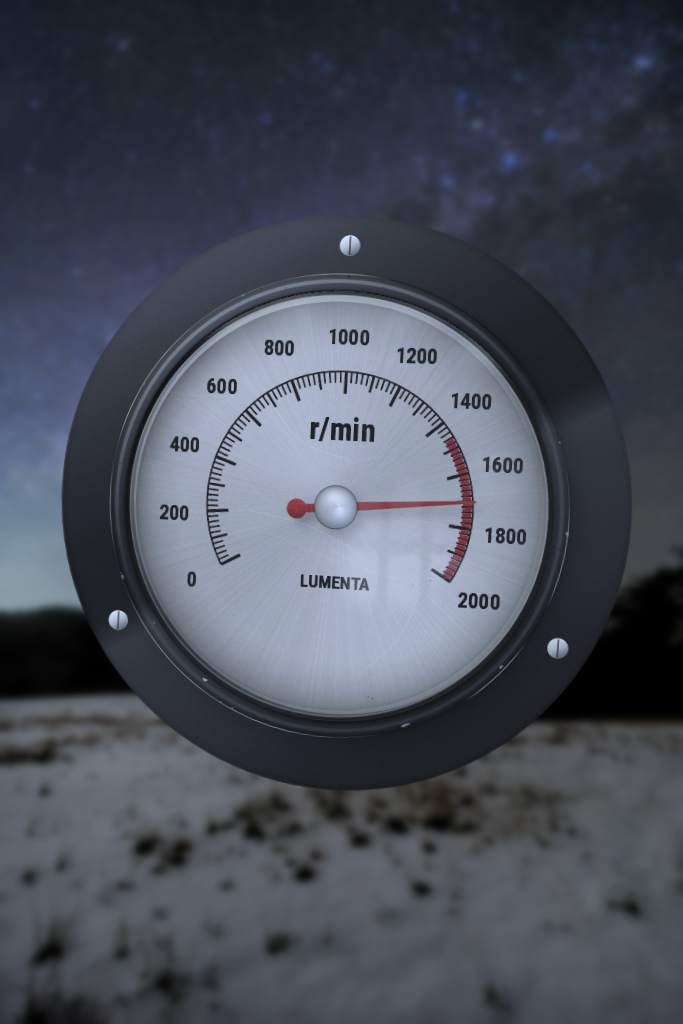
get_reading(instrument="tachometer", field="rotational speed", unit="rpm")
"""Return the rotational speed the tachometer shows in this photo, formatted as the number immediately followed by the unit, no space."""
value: 1700rpm
